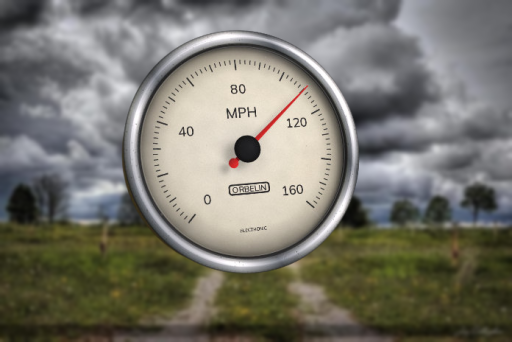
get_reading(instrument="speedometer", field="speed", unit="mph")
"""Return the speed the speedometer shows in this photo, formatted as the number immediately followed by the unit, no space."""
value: 110mph
